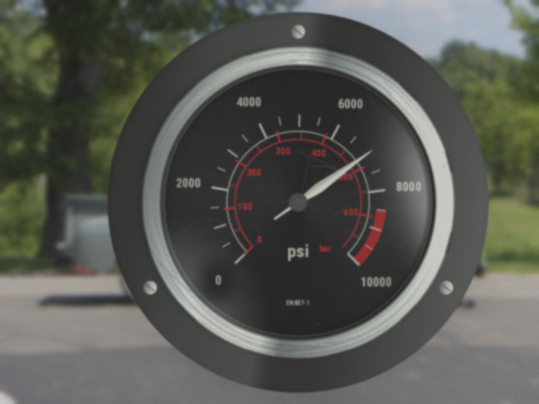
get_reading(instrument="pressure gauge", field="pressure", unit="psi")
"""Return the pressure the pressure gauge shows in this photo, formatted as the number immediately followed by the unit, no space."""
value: 7000psi
